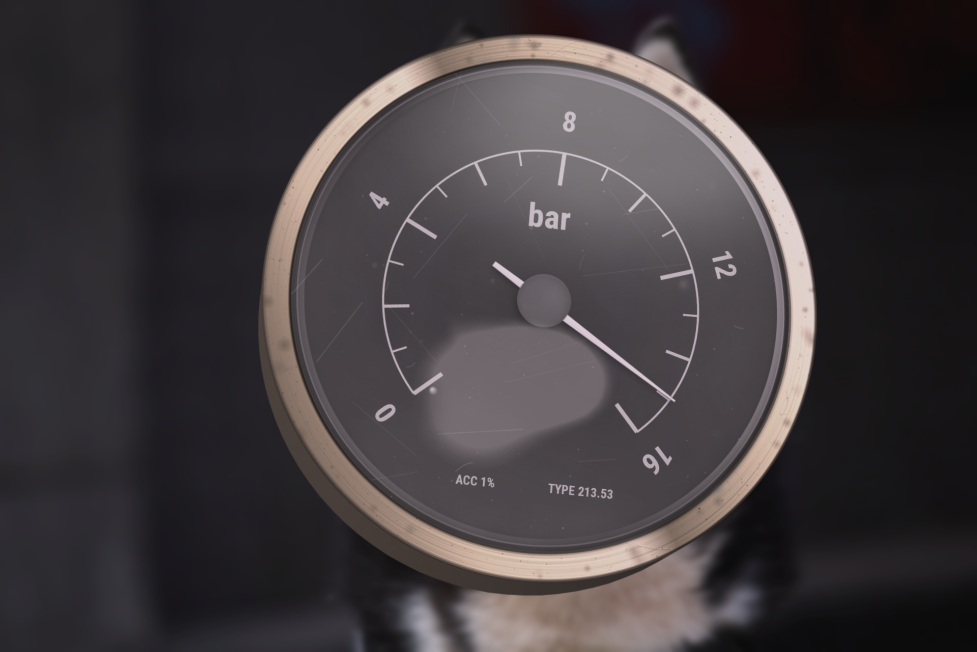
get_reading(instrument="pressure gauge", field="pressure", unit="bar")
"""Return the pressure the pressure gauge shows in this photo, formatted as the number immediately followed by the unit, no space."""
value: 15bar
